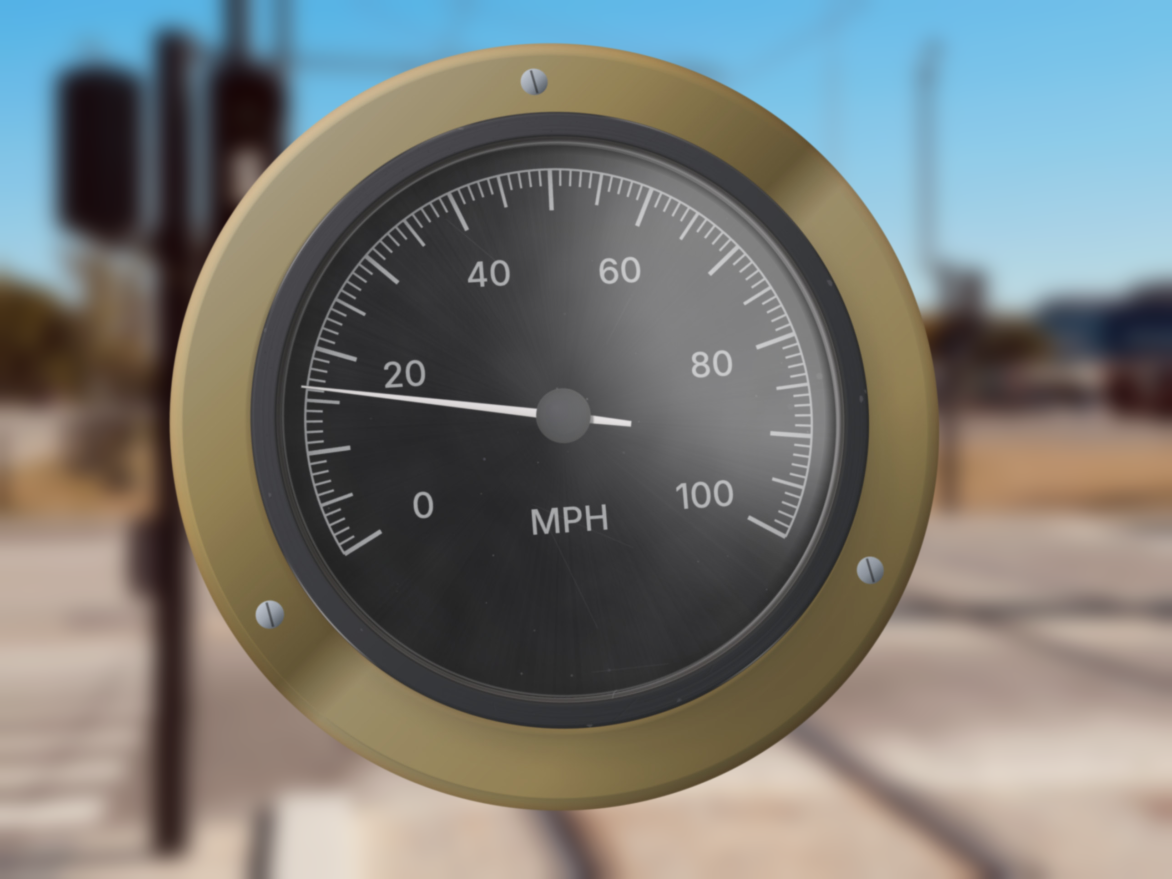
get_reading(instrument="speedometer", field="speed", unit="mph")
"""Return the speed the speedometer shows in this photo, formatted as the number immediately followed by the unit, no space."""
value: 16mph
